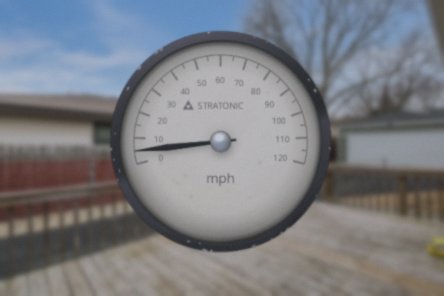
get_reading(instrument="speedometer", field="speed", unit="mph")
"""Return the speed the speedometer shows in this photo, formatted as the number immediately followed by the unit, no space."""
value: 5mph
